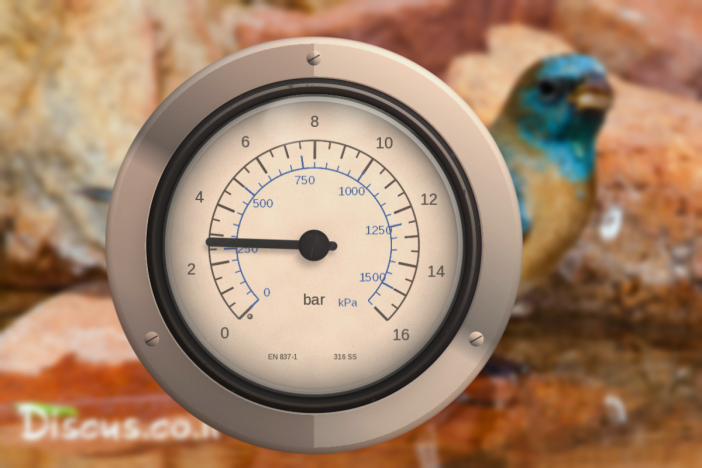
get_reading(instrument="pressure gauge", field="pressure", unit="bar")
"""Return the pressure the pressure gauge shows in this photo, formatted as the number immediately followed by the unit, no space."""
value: 2.75bar
